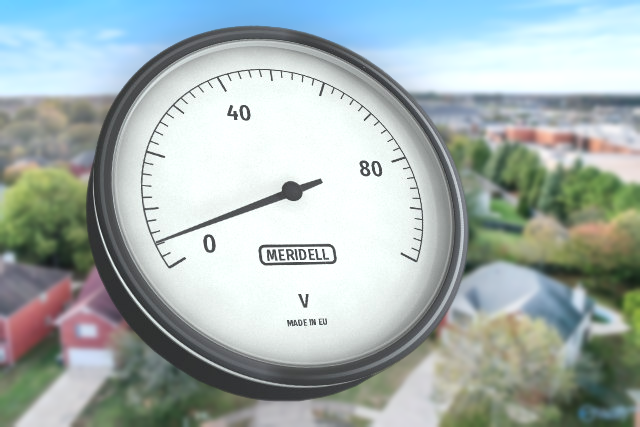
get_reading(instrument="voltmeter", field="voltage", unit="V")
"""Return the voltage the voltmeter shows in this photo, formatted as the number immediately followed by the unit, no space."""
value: 4V
